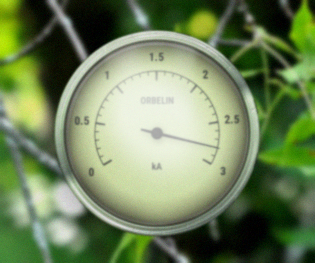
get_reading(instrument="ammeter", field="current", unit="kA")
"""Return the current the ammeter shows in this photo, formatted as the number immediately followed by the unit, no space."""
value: 2.8kA
